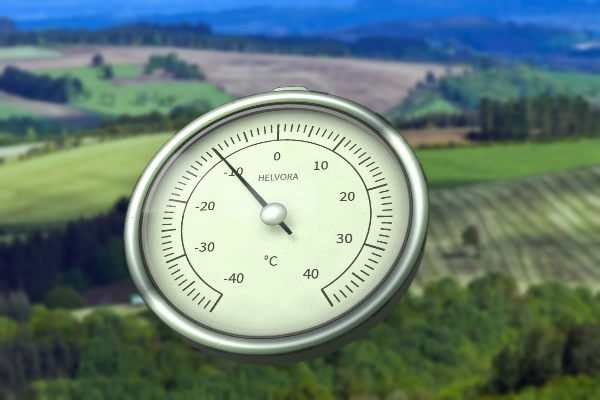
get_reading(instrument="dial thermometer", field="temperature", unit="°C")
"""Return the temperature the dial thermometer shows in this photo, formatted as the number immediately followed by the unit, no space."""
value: -10°C
